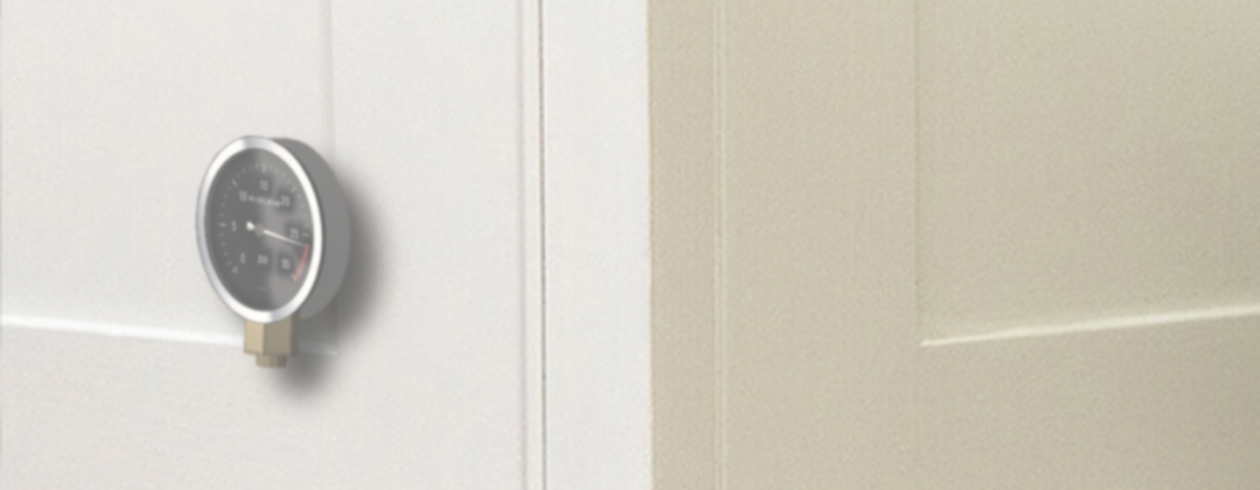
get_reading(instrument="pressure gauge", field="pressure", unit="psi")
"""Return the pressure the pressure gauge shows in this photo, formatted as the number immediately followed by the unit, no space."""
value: 26psi
